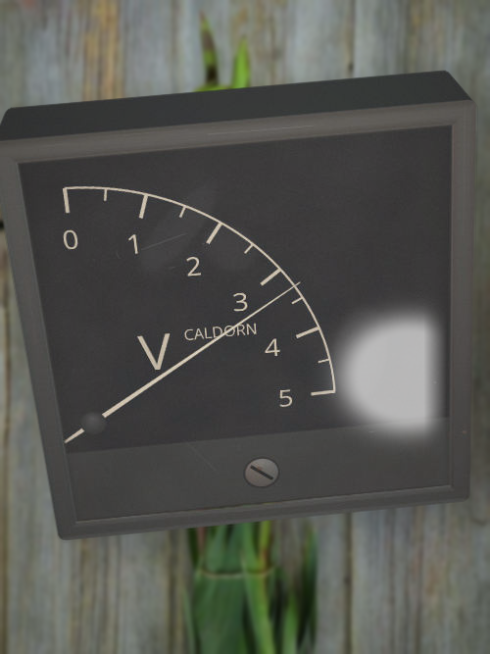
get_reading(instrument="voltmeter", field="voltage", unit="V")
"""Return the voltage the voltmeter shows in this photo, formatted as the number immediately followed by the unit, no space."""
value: 3.25V
